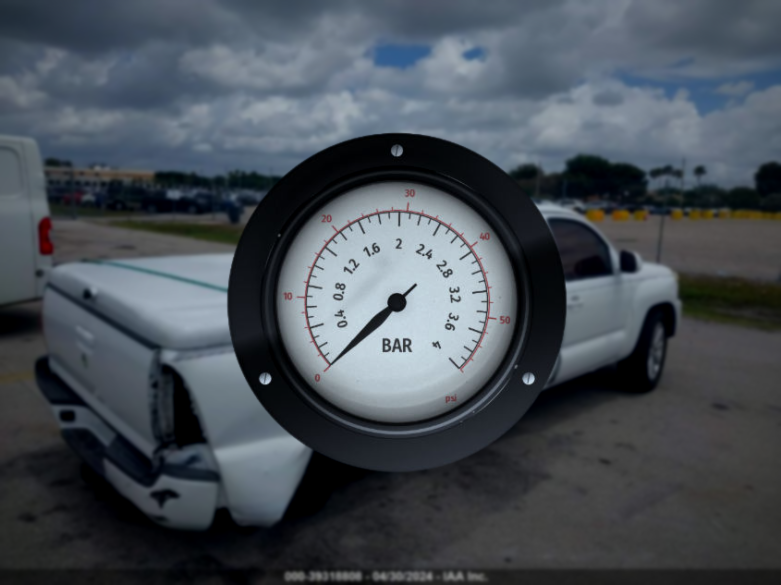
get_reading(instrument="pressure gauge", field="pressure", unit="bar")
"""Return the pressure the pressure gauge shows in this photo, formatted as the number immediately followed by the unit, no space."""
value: 0bar
